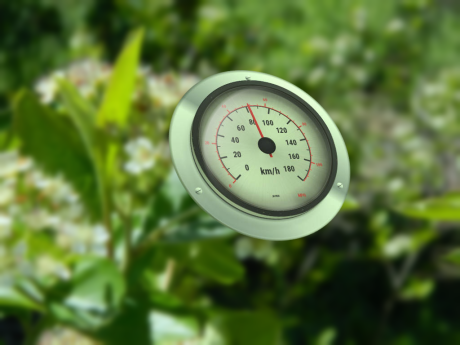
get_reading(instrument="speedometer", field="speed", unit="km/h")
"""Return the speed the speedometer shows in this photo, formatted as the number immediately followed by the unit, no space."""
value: 80km/h
